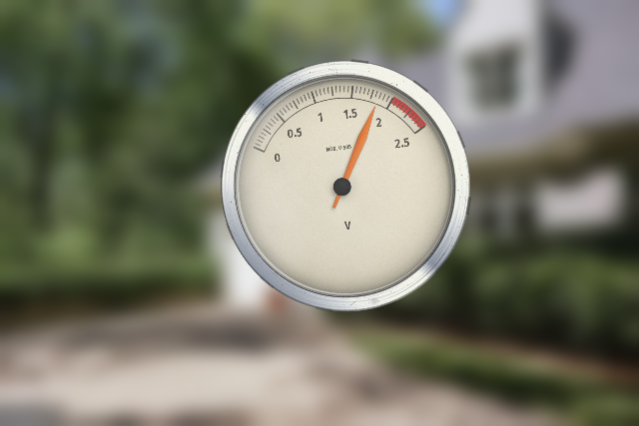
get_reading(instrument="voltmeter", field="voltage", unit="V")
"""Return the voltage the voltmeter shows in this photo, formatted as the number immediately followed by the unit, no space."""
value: 1.85V
